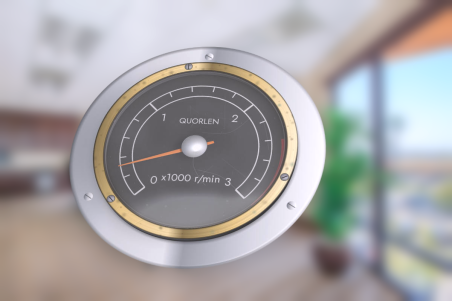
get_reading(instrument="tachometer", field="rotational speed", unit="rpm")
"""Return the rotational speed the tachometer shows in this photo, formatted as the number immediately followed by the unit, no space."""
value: 300rpm
